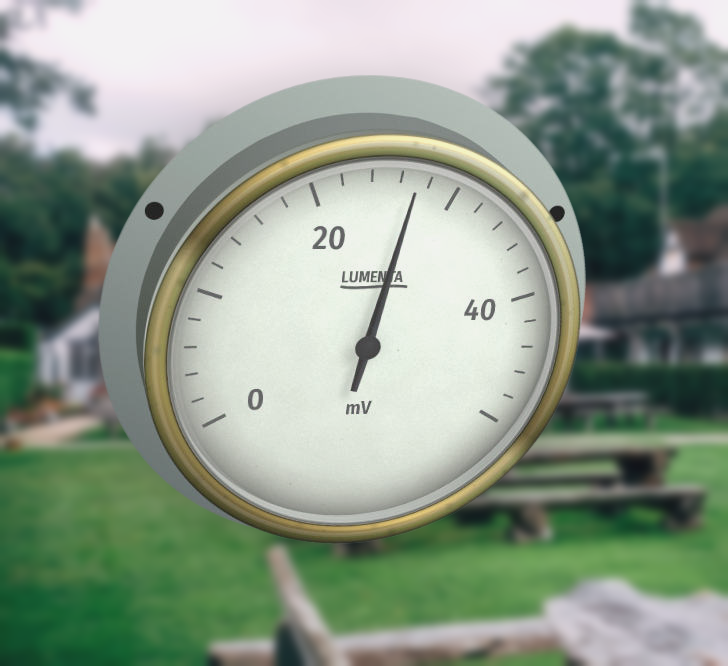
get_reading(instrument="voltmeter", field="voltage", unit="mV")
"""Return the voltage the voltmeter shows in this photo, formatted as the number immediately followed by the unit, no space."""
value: 27mV
